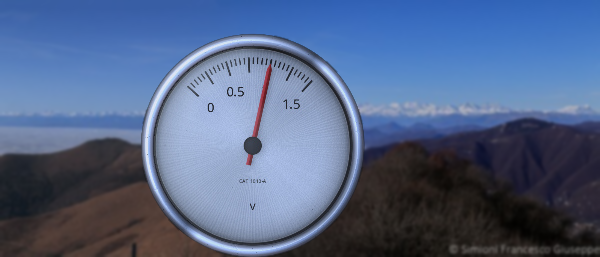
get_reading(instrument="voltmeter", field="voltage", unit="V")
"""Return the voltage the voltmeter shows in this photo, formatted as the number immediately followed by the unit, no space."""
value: 1V
